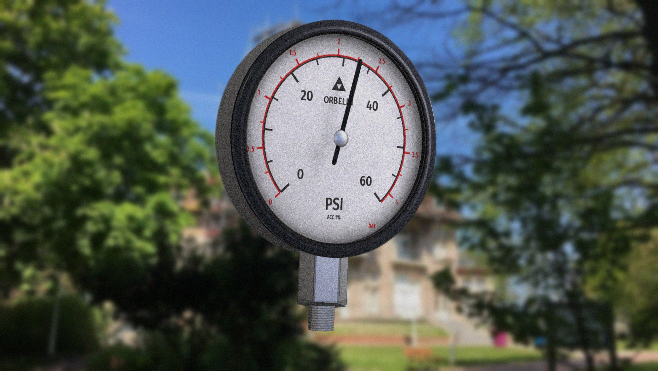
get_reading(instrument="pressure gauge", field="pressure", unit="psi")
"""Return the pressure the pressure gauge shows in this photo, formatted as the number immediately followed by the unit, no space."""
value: 32.5psi
